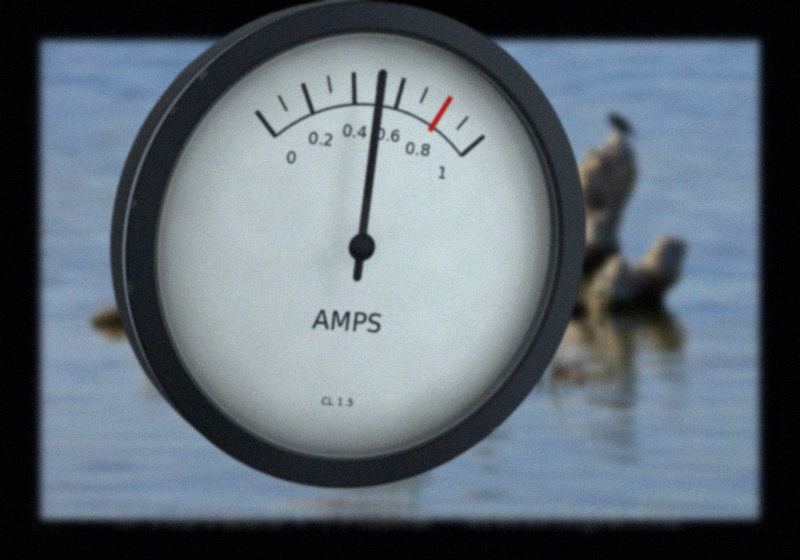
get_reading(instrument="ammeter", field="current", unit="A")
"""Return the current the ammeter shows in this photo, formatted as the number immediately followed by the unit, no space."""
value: 0.5A
